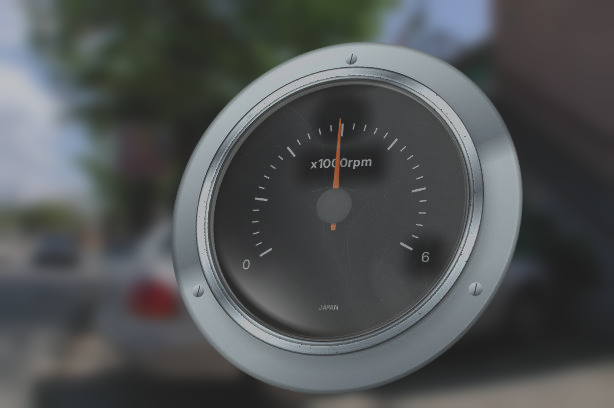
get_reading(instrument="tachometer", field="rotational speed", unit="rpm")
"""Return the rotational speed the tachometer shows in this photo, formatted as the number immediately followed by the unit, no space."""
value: 3000rpm
